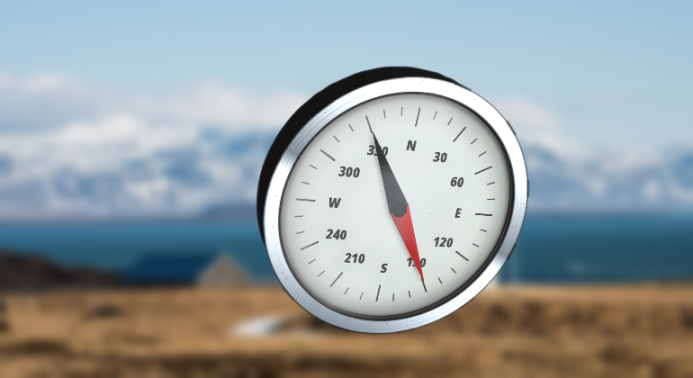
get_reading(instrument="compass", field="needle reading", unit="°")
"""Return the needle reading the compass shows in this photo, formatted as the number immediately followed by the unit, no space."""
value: 150°
